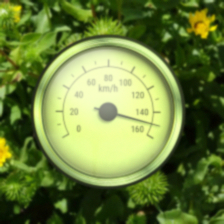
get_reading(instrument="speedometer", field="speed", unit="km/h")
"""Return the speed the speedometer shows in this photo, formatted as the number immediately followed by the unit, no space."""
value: 150km/h
